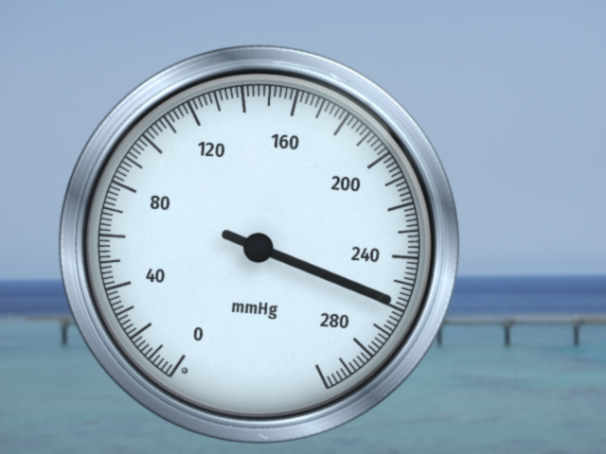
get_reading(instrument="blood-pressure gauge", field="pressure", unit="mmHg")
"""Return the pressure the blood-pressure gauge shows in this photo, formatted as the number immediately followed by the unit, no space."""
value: 258mmHg
